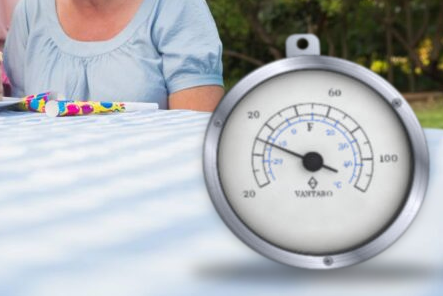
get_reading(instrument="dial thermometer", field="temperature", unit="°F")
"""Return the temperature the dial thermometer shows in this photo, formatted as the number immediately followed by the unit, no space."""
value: 10°F
